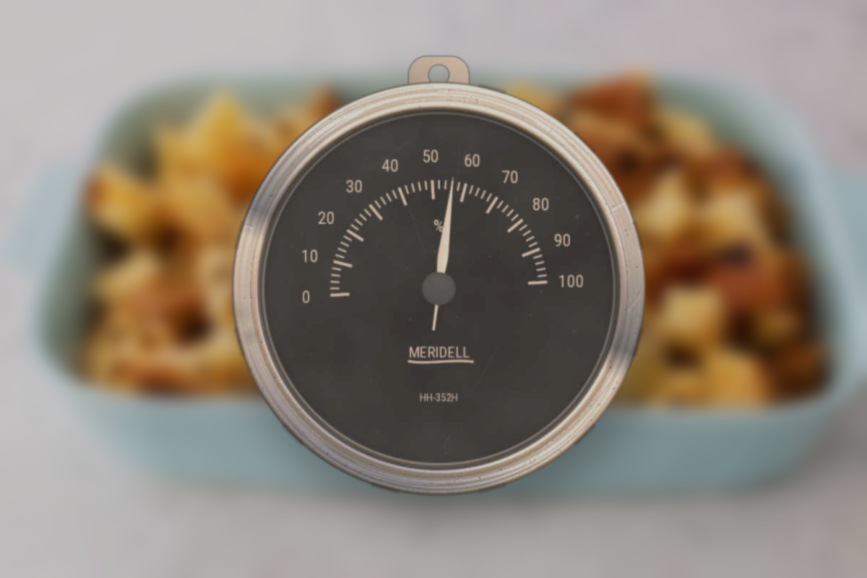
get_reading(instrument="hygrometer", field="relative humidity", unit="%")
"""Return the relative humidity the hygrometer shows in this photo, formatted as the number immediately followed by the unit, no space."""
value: 56%
